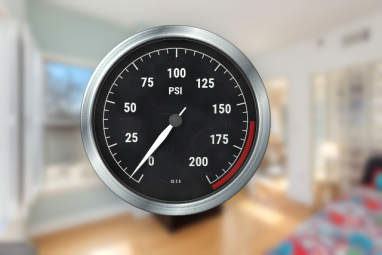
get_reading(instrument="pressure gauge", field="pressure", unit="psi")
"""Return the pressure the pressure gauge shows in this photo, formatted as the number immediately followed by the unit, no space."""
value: 5psi
